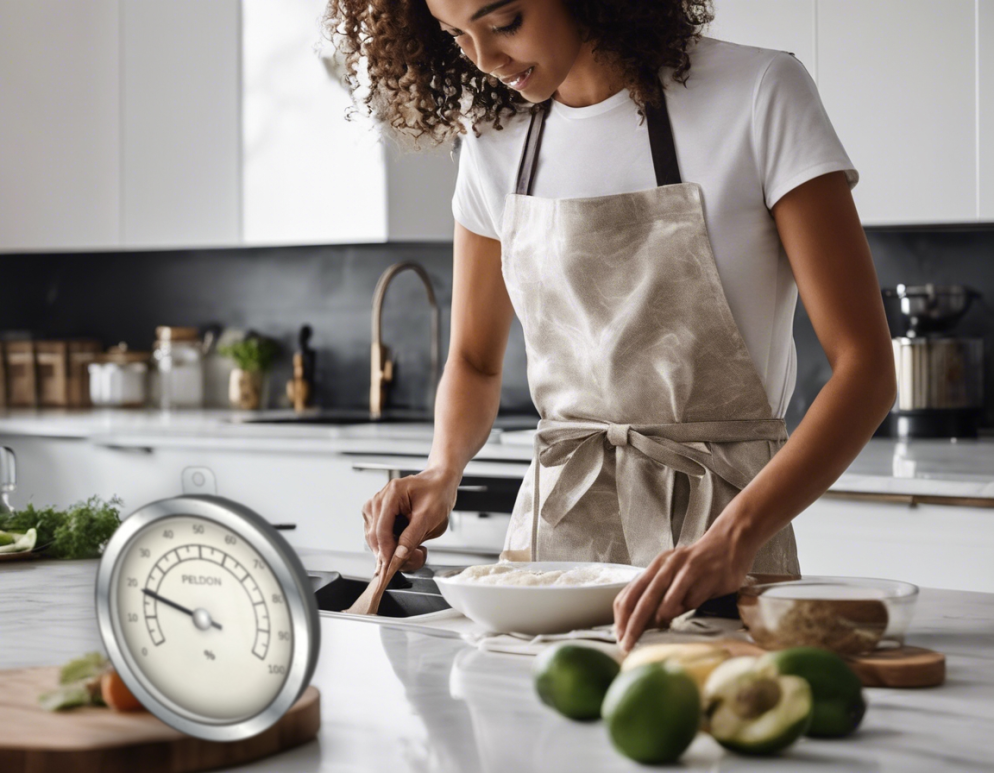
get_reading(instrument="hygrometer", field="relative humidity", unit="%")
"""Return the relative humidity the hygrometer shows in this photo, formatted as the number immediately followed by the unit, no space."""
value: 20%
